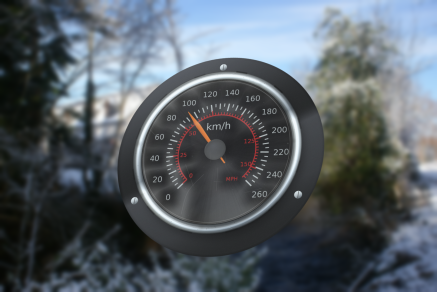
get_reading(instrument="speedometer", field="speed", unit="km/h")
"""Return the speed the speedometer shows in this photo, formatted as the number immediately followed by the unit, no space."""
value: 95km/h
